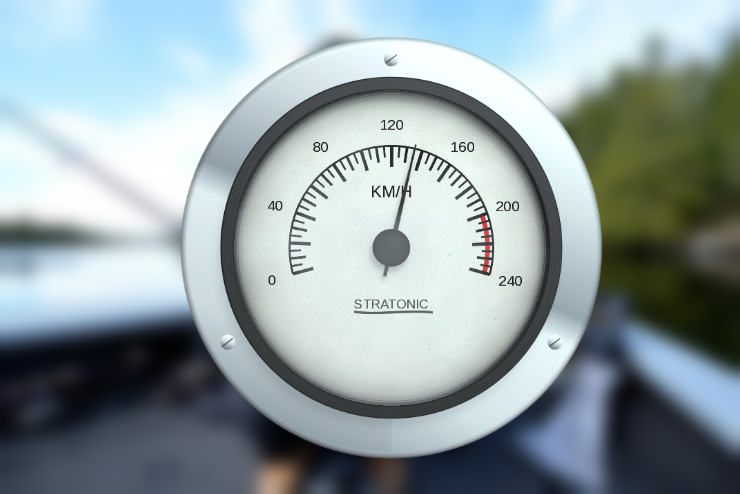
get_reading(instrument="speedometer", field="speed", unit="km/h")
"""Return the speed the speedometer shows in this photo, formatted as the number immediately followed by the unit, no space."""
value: 135km/h
